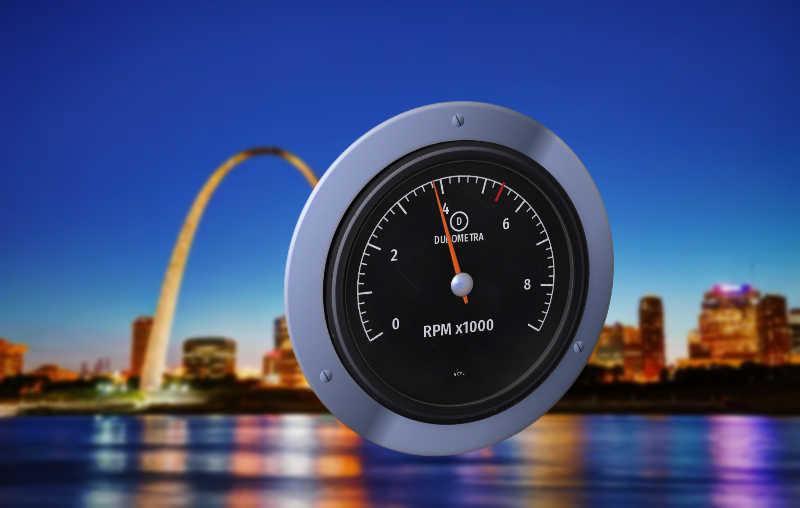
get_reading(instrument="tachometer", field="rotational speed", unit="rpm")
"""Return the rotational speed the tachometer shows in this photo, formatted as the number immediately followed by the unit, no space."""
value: 3800rpm
